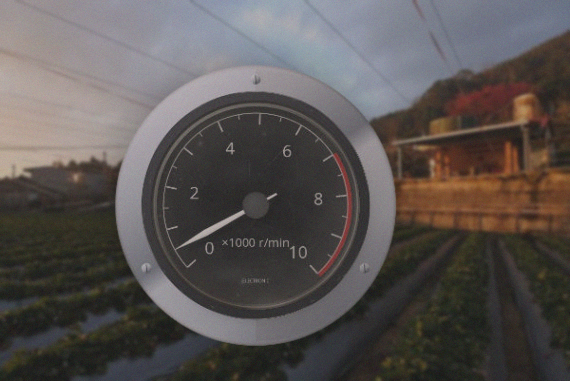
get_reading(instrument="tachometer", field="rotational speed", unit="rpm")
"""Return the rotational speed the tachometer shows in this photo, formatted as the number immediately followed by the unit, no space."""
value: 500rpm
